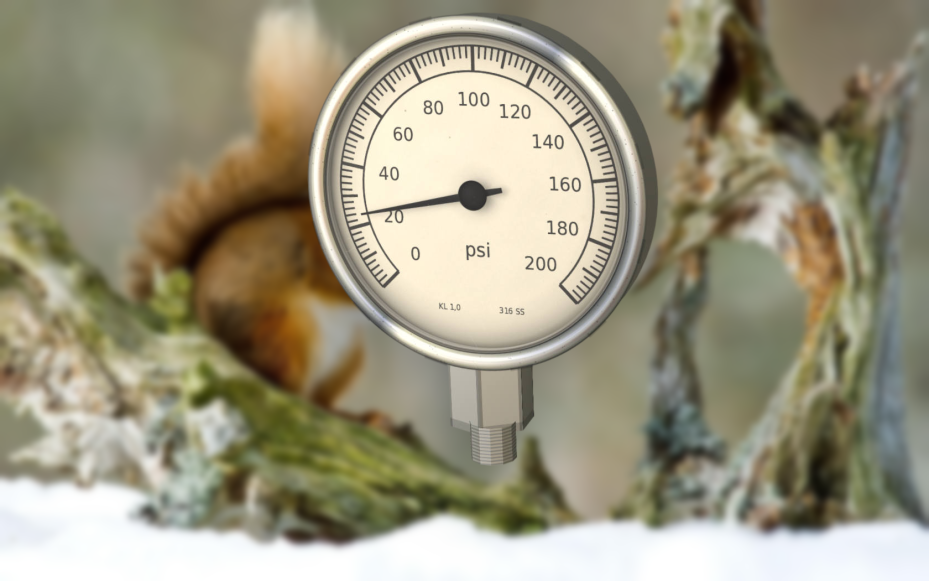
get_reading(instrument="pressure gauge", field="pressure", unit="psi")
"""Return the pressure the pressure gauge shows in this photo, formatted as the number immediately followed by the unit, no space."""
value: 24psi
